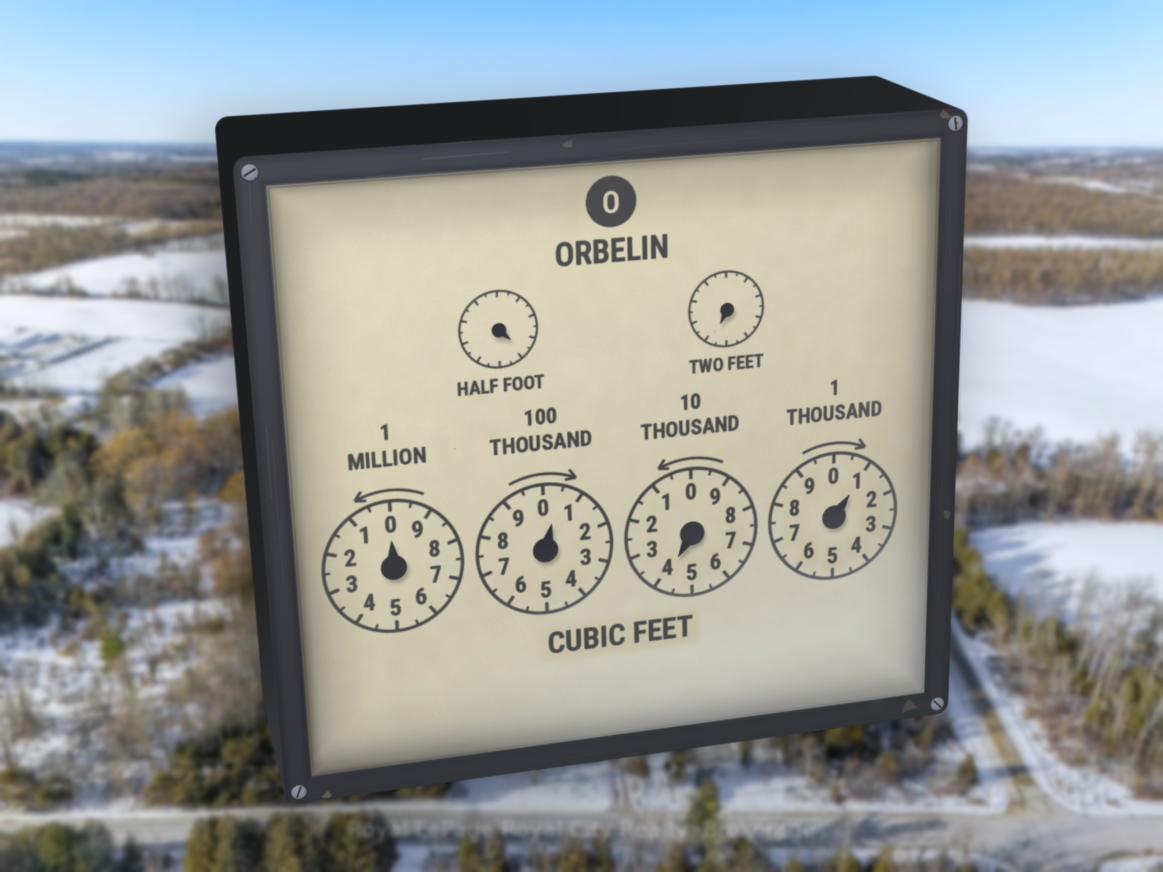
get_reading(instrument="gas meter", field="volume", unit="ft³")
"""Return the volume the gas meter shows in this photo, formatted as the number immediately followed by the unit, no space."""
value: 4100ft³
